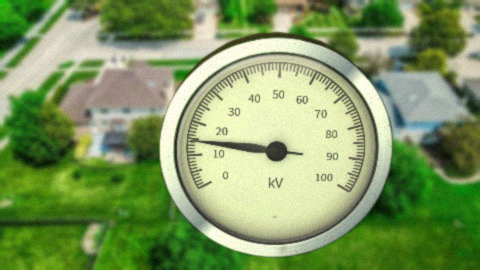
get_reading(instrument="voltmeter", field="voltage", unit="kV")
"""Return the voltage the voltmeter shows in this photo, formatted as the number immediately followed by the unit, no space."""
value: 15kV
